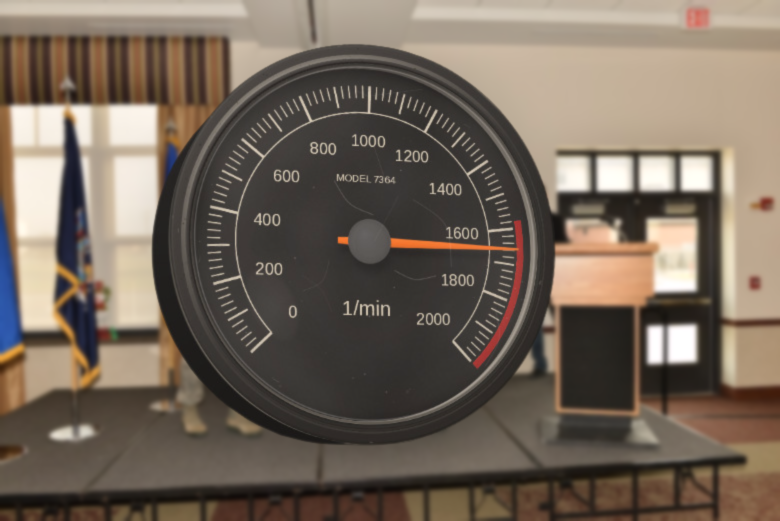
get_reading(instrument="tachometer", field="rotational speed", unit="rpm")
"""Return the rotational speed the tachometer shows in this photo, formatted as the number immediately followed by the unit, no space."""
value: 1660rpm
